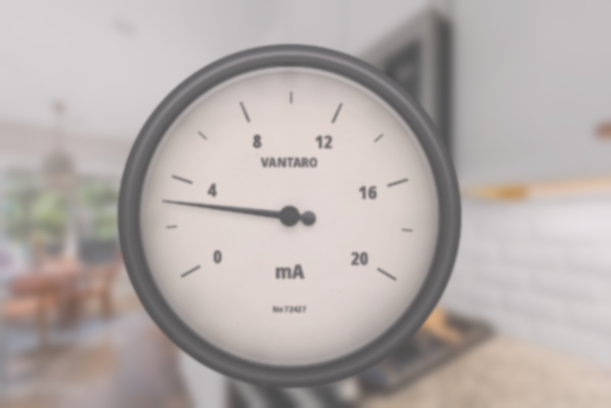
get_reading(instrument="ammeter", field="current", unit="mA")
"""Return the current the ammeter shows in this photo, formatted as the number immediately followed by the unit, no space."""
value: 3mA
